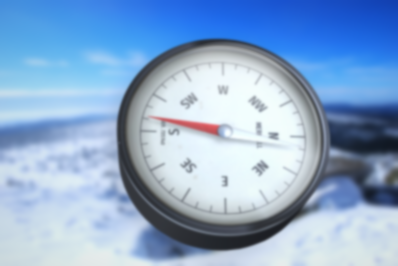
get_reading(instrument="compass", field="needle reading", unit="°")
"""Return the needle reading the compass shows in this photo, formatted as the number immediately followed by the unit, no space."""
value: 190°
